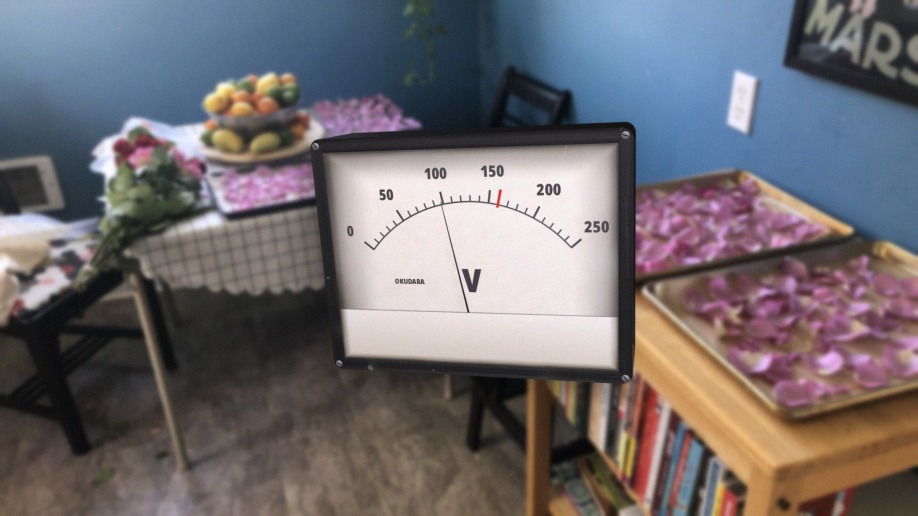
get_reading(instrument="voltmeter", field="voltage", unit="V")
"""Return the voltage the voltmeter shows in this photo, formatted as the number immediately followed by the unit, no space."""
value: 100V
